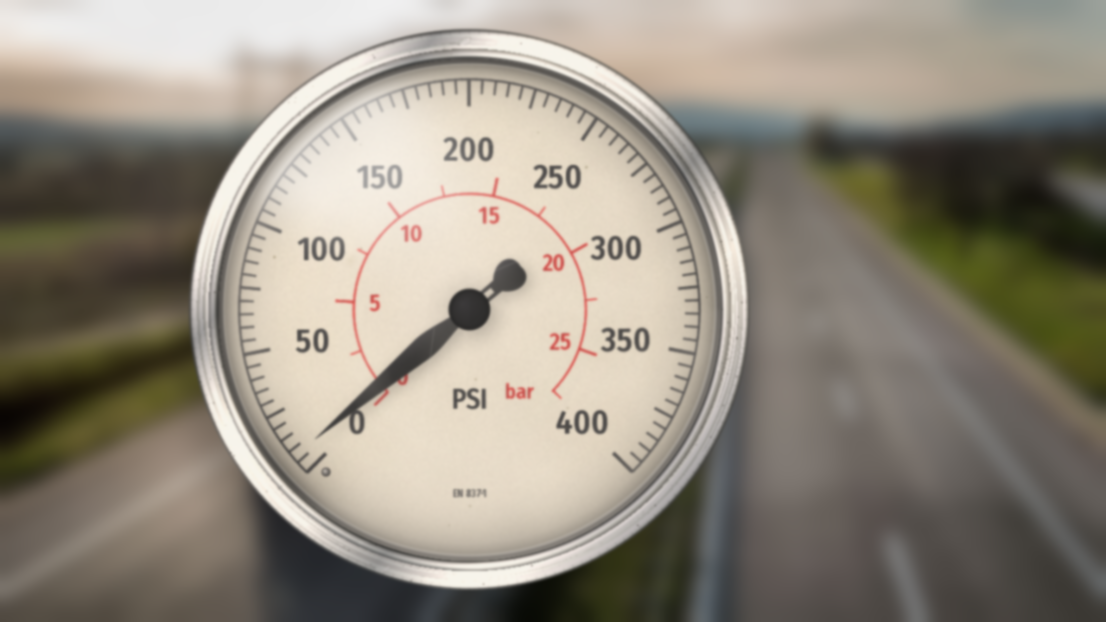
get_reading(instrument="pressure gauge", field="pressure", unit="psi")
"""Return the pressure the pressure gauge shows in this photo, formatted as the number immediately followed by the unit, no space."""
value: 7.5psi
